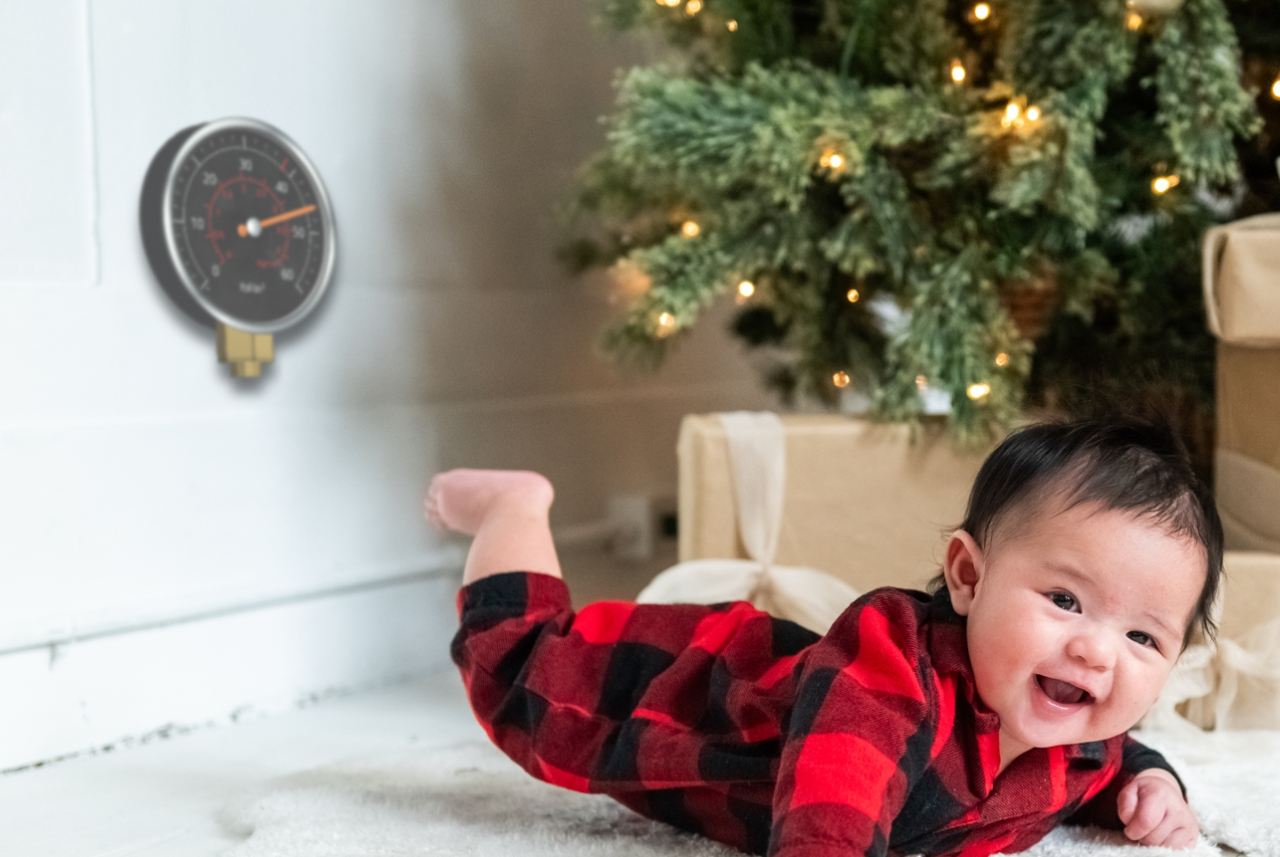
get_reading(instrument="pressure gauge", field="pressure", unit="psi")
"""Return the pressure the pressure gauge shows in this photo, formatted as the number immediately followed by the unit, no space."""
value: 46psi
